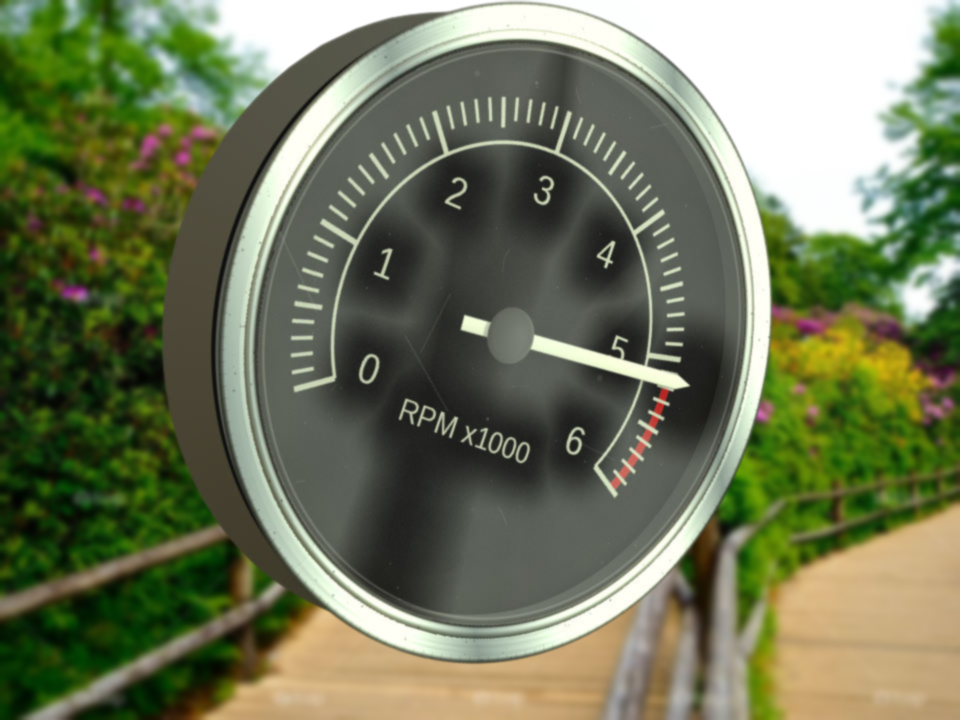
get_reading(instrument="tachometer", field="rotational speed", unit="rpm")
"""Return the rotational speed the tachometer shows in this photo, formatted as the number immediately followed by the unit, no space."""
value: 5150rpm
